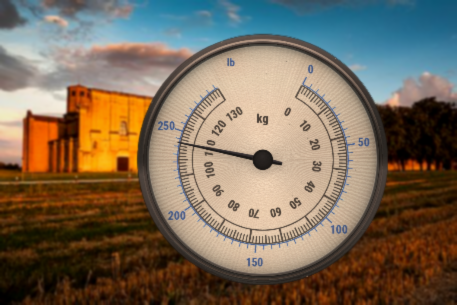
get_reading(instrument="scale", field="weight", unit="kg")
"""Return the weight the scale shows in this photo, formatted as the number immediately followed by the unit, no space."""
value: 110kg
